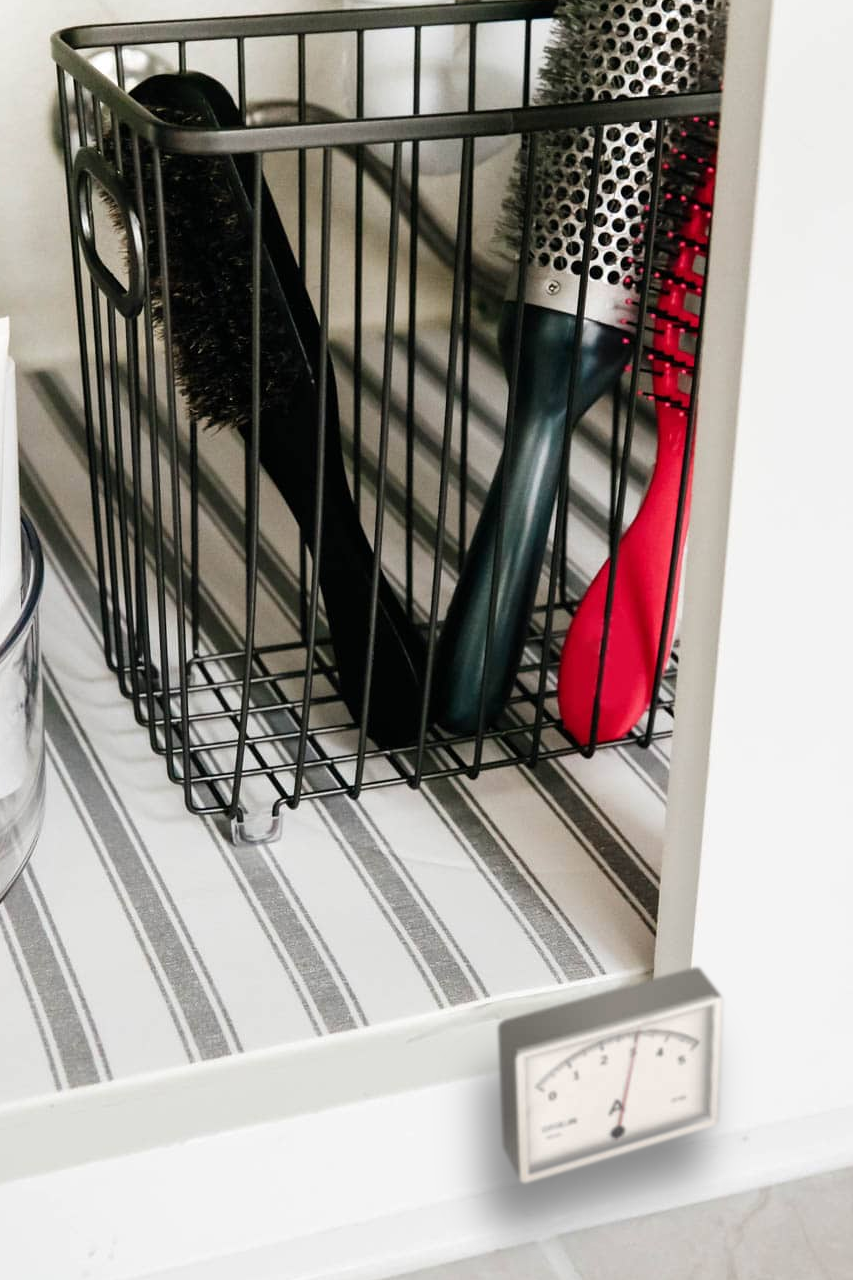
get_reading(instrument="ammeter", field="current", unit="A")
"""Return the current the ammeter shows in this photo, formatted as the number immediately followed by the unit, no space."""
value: 3A
